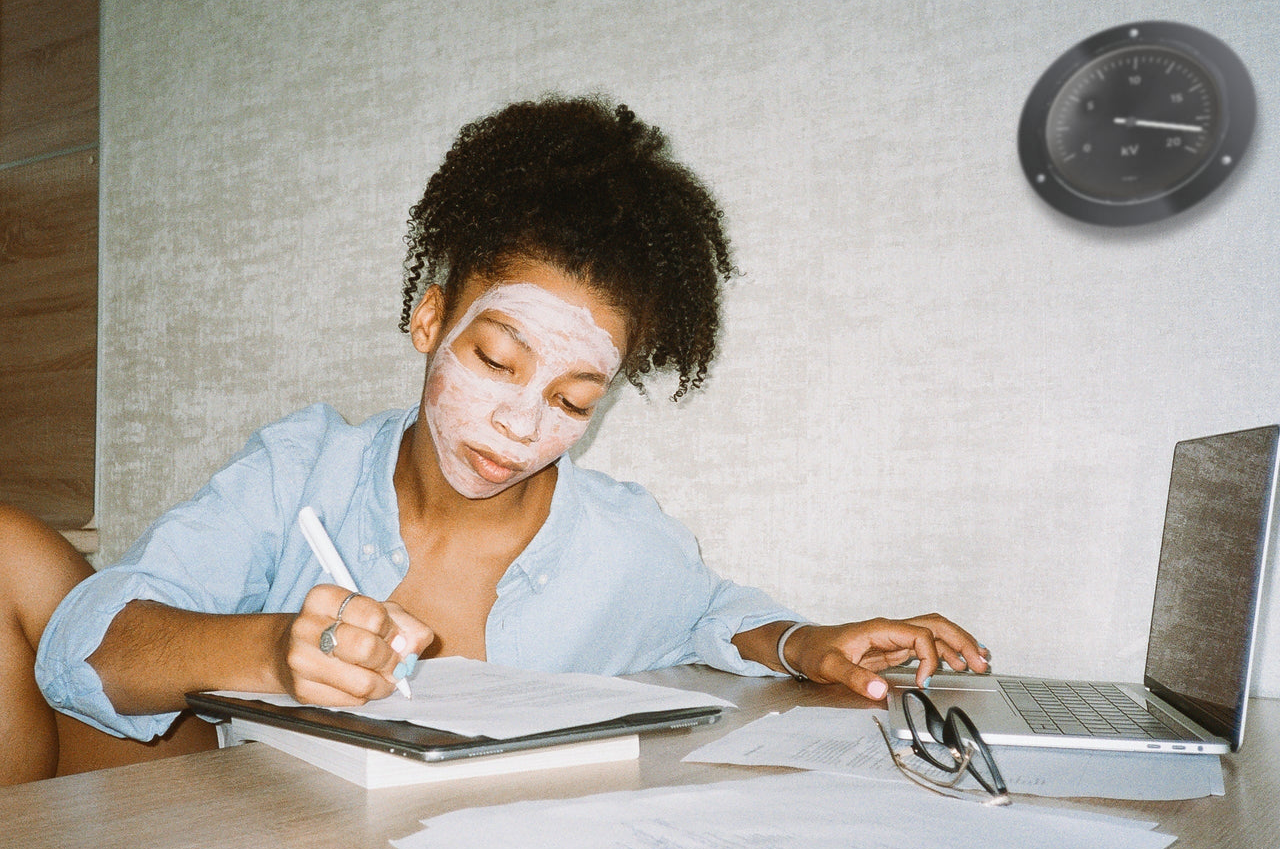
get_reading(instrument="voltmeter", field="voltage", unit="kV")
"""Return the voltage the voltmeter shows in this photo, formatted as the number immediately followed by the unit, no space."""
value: 18.5kV
